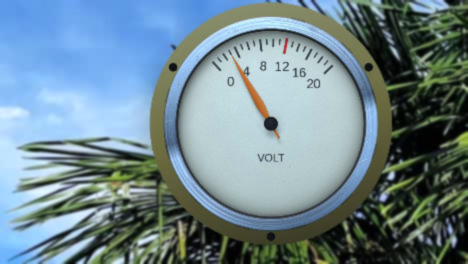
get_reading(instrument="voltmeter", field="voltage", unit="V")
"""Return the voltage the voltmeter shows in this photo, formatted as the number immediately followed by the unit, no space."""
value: 3V
